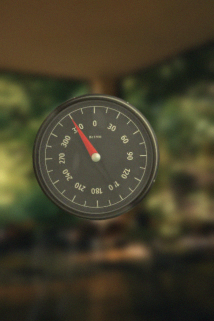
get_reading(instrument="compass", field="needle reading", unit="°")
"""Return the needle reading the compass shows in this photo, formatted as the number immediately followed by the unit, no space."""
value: 330°
